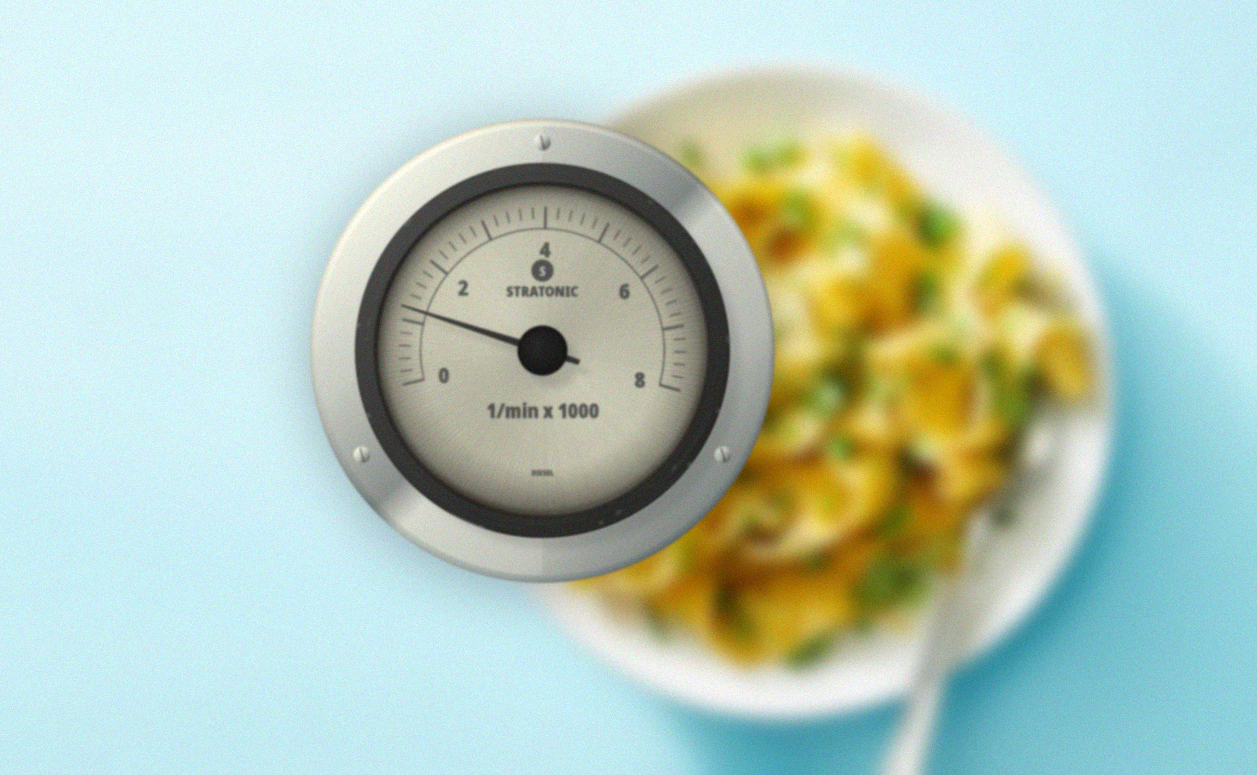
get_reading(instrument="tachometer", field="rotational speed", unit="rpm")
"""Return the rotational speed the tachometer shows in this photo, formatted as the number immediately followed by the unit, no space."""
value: 1200rpm
